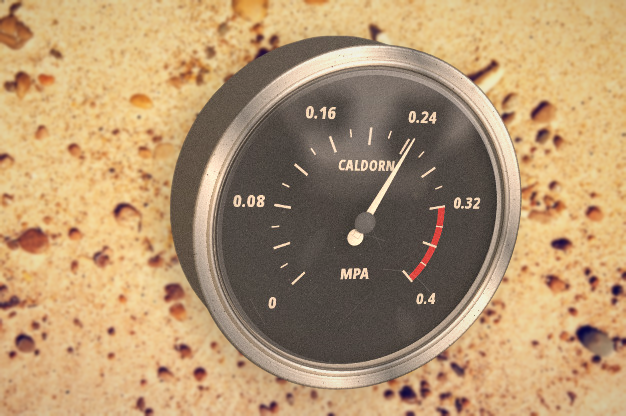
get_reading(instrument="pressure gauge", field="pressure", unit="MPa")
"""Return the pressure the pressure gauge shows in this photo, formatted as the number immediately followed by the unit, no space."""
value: 0.24MPa
